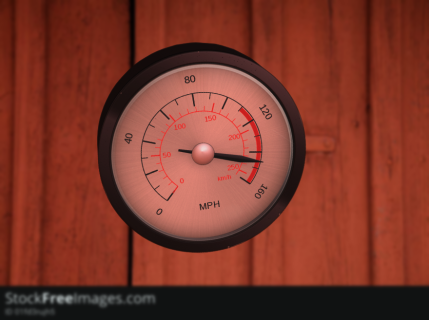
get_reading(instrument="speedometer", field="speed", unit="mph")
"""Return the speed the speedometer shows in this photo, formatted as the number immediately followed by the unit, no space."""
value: 145mph
